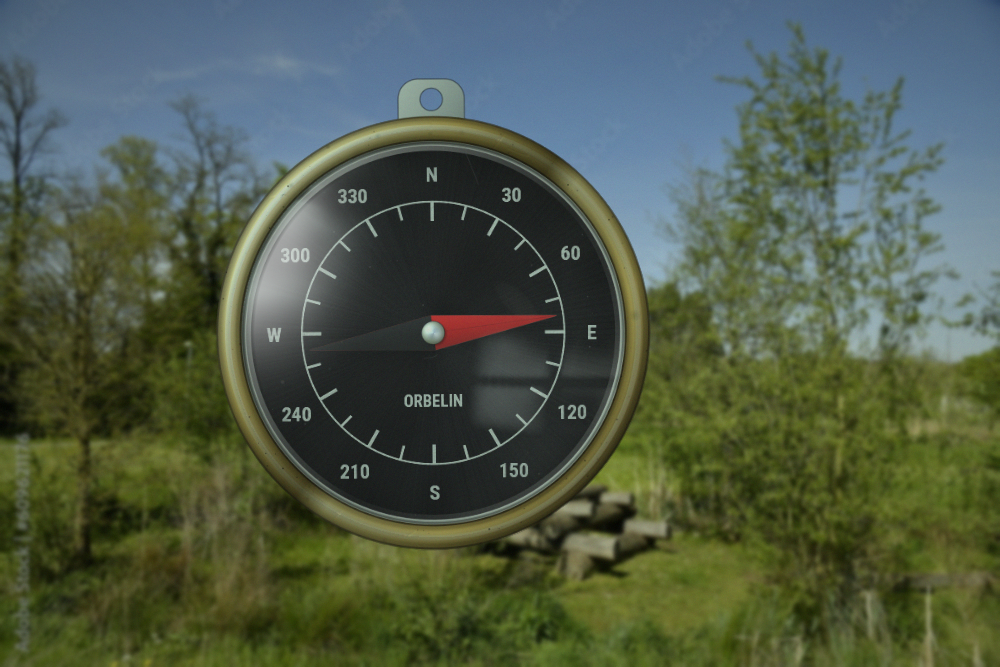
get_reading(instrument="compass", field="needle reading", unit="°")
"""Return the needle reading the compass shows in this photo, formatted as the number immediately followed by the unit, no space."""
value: 82.5°
